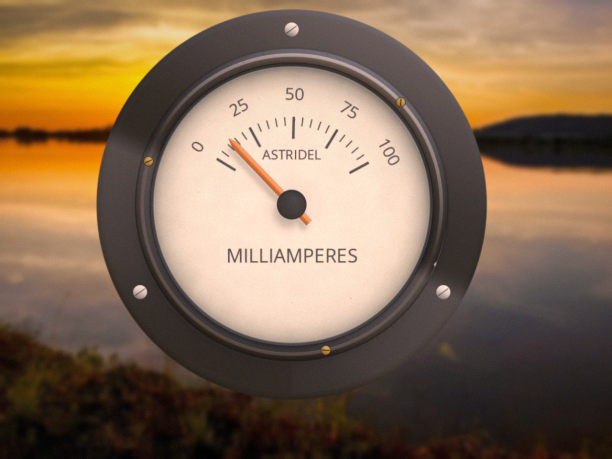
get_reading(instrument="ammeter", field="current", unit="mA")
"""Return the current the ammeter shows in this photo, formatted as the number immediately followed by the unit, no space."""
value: 12.5mA
